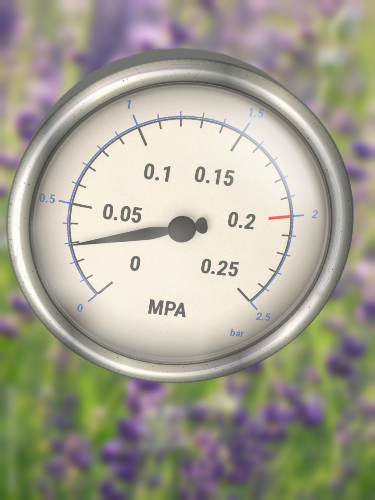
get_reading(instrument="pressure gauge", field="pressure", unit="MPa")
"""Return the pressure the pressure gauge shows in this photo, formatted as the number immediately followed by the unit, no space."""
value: 0.03MPa
